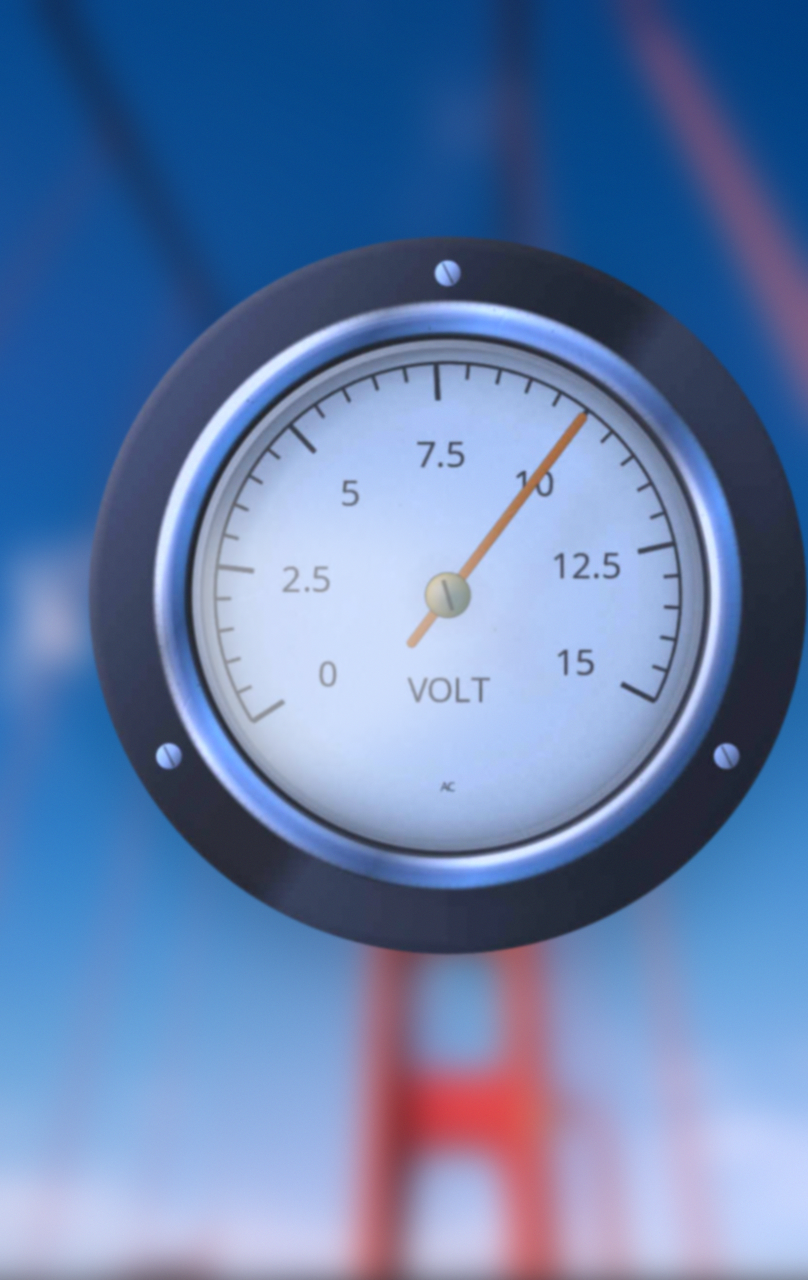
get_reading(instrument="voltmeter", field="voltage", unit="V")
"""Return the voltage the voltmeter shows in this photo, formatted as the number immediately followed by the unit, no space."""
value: 10V
